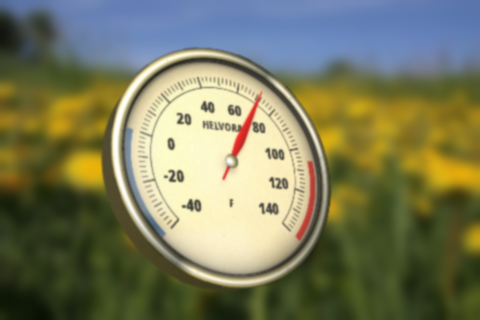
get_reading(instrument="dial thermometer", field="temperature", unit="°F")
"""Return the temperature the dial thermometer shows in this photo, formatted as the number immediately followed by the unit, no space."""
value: 70°F
